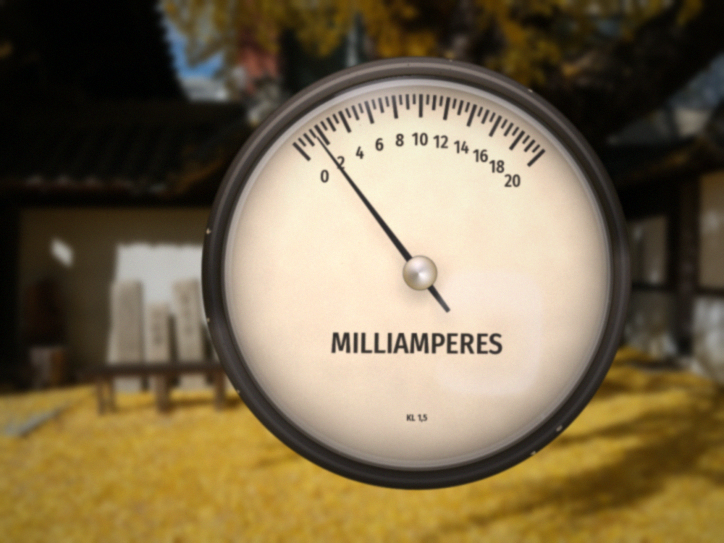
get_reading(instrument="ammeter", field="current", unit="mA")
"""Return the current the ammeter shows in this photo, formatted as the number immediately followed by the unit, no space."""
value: 1.5mA
